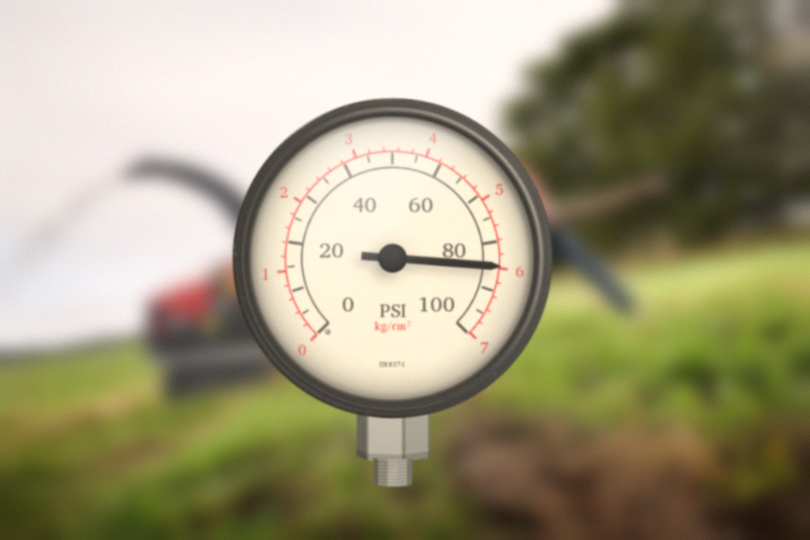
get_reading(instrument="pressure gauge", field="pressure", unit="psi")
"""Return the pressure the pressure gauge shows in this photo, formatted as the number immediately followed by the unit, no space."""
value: 85psi
